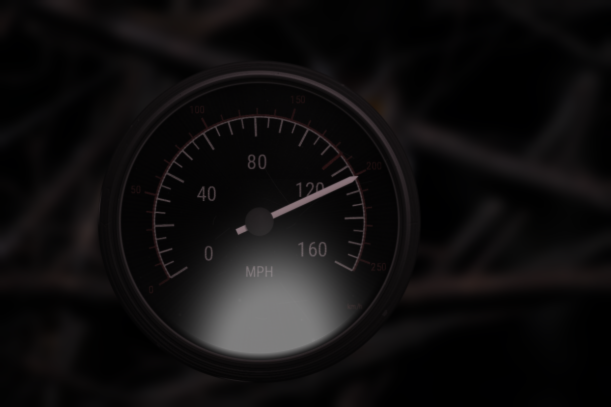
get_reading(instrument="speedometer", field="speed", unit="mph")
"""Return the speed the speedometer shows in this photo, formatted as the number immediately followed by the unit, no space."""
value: 125mph
